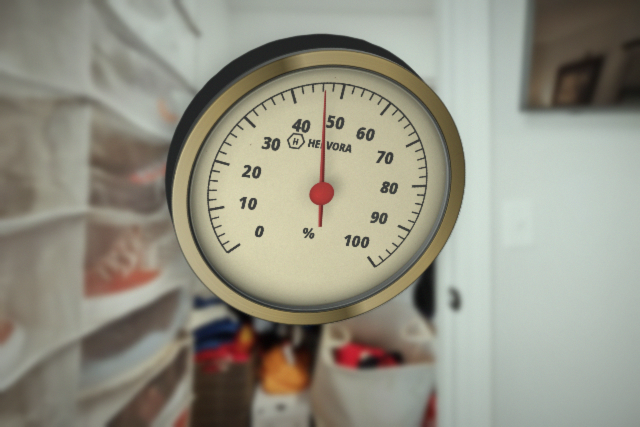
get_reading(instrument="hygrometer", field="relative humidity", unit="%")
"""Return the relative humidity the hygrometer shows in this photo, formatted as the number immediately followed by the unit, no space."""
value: 46%
